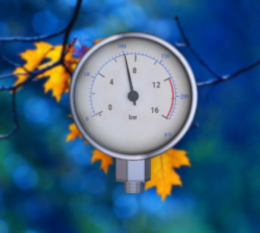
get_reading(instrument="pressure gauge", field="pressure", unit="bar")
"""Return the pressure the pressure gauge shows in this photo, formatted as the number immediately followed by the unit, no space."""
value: 7bar
